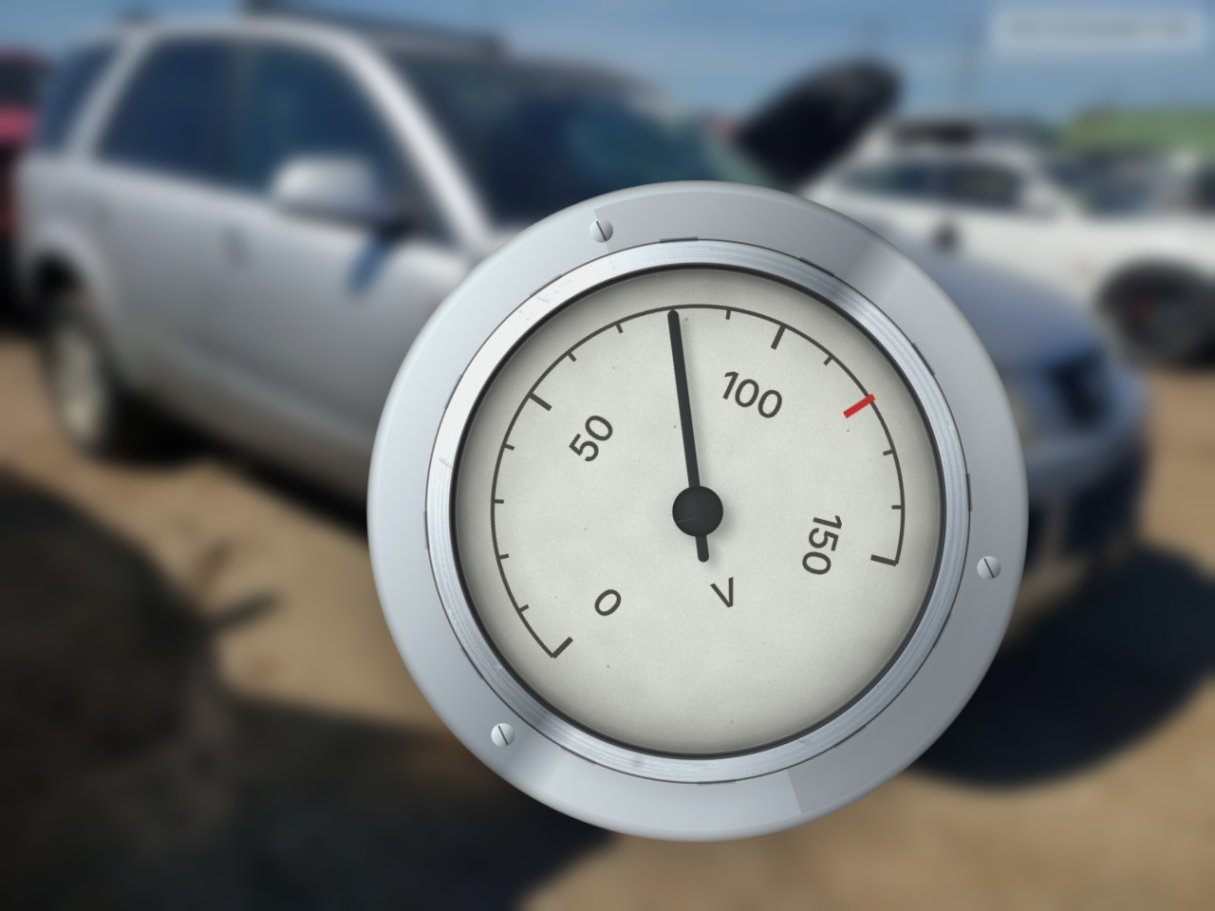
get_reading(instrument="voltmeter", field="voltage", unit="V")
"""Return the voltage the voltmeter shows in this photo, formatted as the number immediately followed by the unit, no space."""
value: 80V
